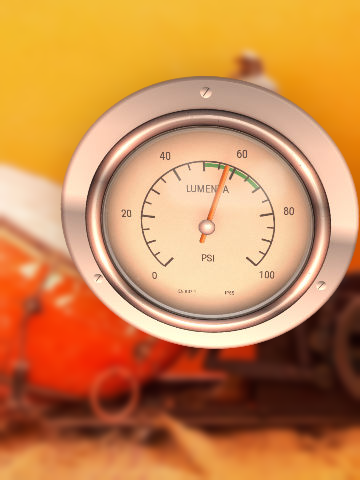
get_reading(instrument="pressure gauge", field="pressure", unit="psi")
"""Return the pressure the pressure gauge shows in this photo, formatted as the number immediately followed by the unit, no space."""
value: 57.5psi
